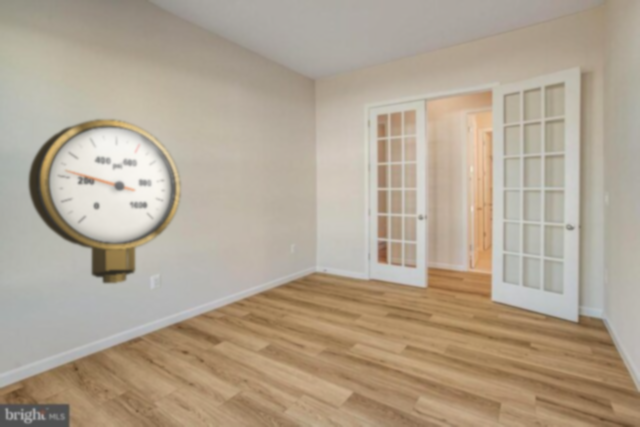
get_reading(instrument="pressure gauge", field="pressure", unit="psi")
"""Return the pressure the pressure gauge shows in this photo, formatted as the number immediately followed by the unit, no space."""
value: 225psi
